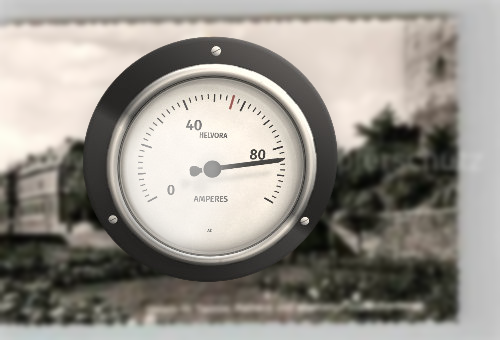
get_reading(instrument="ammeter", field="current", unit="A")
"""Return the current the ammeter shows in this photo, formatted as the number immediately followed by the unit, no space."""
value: 84A
